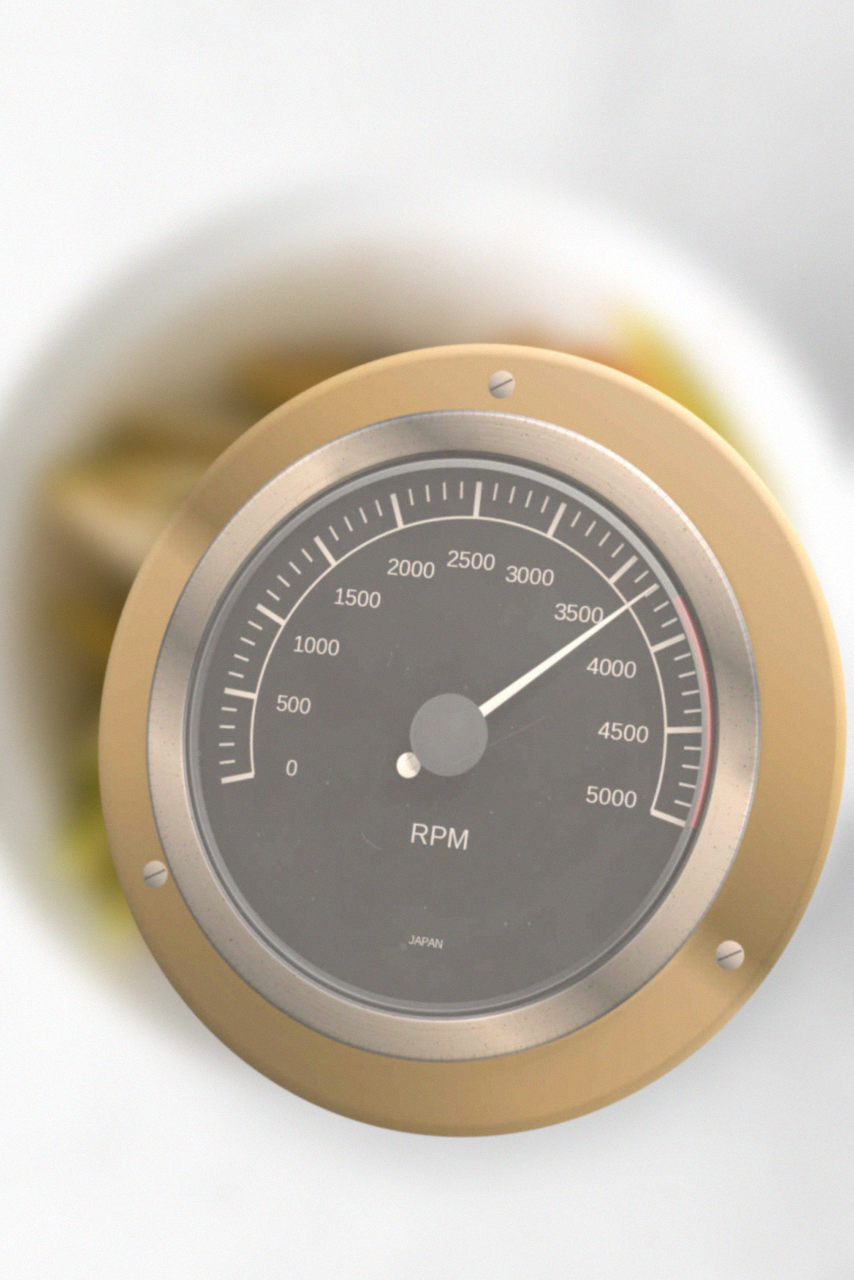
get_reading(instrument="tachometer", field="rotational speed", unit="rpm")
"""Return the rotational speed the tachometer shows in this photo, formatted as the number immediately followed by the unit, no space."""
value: 3700rpm
